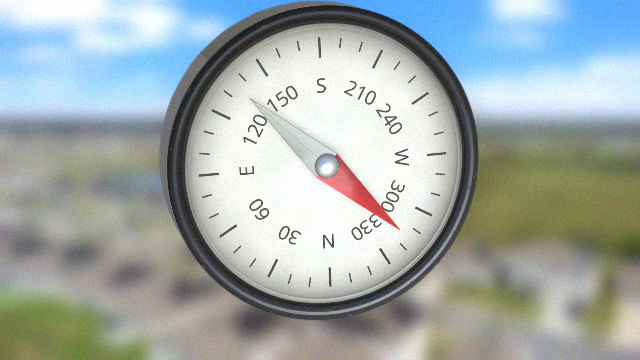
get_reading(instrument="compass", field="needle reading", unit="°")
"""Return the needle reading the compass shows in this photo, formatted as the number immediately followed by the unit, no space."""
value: 315°
